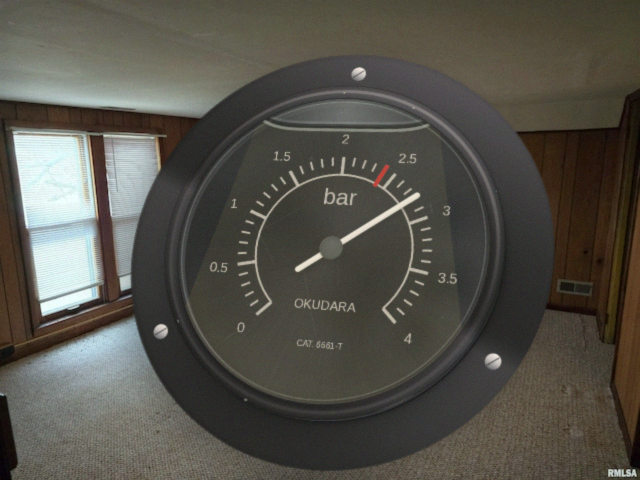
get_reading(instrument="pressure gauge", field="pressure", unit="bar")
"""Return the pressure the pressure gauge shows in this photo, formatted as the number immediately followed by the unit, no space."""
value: 2.8bar
